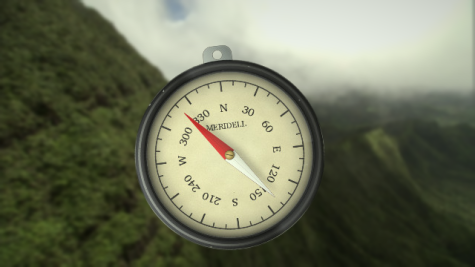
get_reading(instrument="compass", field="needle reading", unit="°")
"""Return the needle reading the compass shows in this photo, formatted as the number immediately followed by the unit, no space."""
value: 320°
